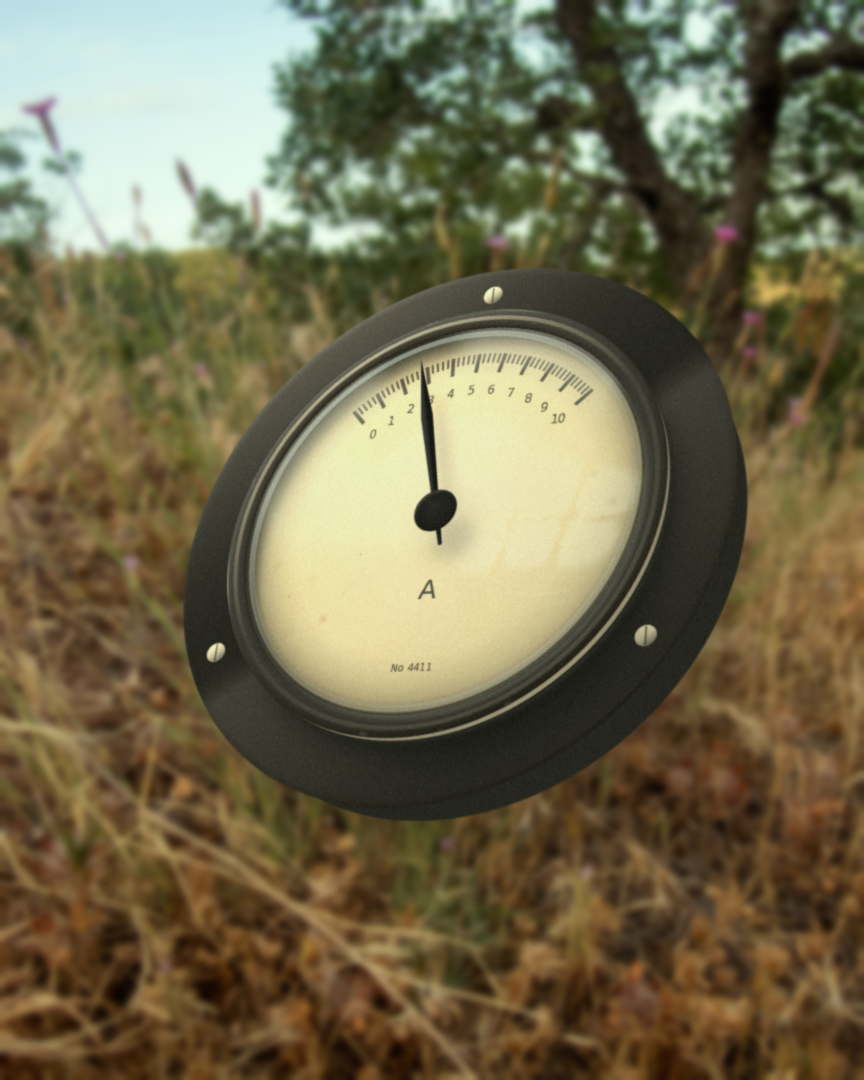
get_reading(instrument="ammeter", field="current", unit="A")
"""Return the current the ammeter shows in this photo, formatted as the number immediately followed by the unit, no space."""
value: 3A
